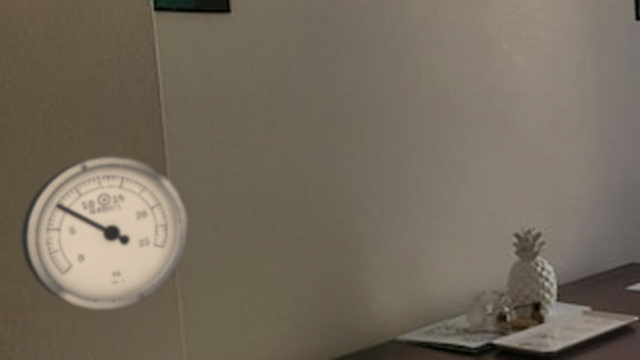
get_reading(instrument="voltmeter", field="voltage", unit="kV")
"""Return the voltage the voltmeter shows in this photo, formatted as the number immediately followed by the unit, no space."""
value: 7.5kV
